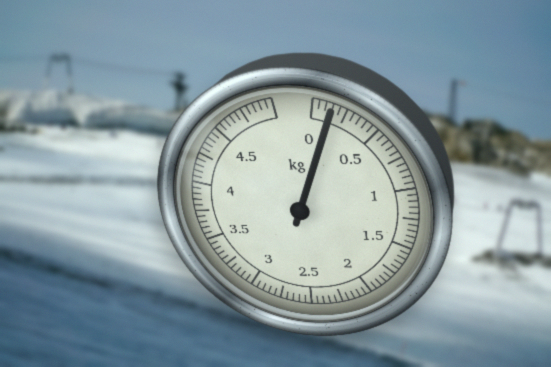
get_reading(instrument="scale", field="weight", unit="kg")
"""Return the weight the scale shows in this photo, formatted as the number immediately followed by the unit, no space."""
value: 0.15kg
